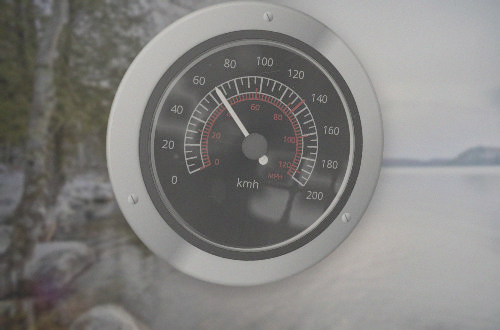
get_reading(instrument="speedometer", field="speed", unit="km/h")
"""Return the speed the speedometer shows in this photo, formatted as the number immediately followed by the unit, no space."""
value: 65km/h
